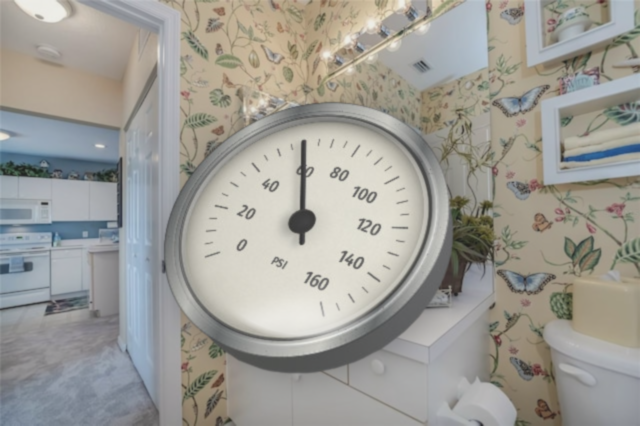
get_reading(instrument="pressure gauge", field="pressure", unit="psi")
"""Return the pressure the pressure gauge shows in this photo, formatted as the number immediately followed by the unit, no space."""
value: 60psi
